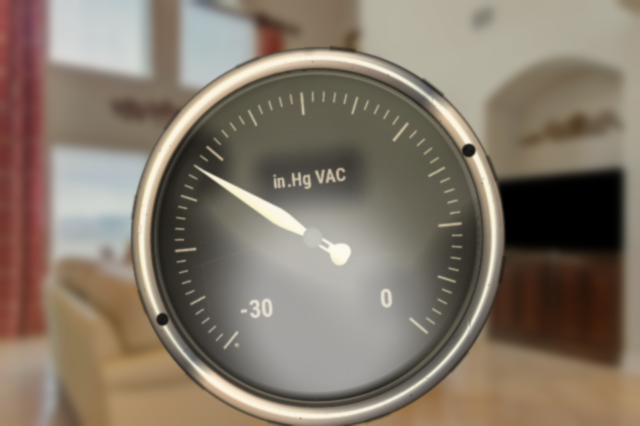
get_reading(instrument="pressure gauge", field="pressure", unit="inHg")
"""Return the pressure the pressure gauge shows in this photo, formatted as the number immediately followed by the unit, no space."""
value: -21inHg
